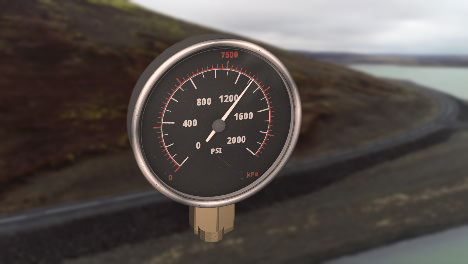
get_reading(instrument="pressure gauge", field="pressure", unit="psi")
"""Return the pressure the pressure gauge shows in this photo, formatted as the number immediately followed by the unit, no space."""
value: 1300psi
